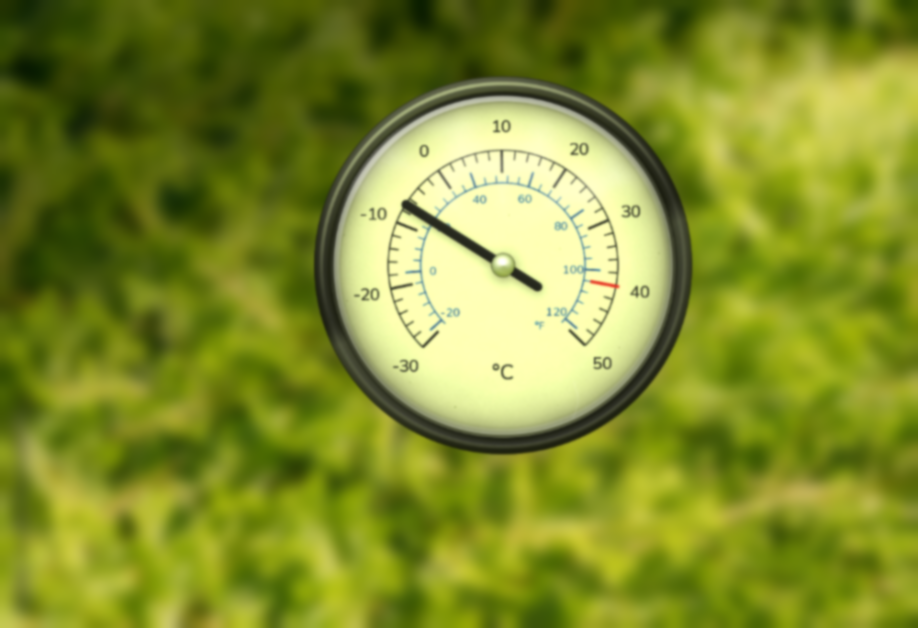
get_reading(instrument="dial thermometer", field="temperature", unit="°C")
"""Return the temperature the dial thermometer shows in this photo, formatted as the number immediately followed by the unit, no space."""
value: -7°C
